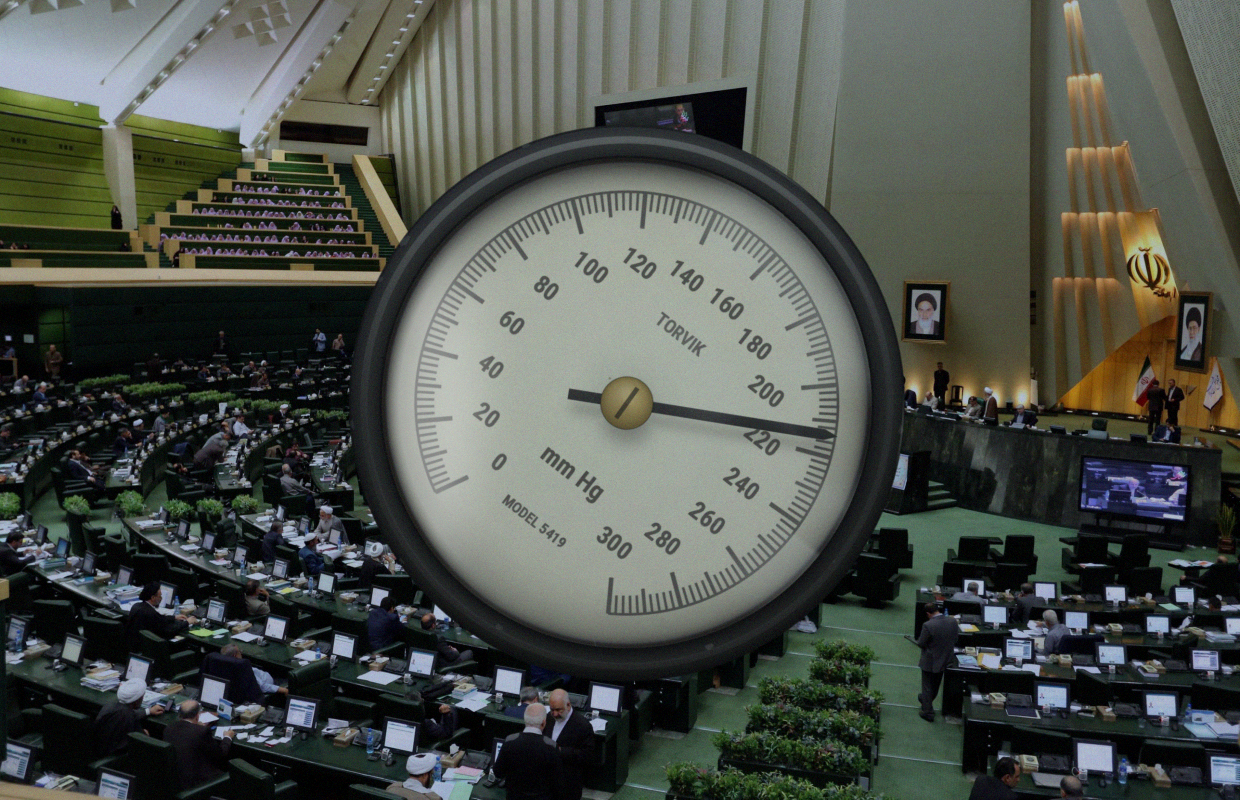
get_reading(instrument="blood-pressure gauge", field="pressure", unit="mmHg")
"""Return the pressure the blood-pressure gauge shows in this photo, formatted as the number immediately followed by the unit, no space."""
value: 214mmHg
